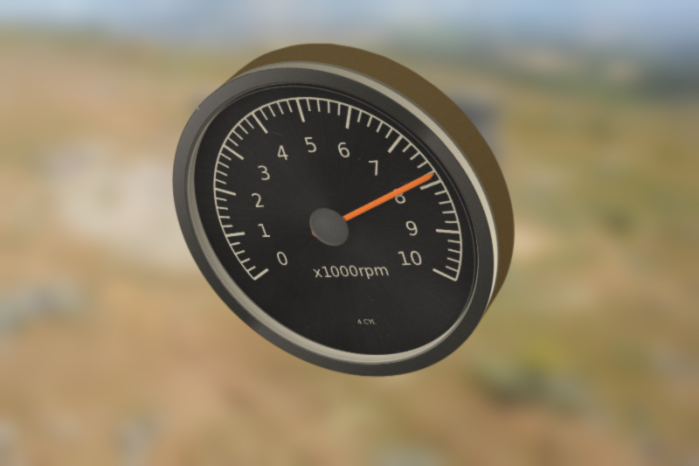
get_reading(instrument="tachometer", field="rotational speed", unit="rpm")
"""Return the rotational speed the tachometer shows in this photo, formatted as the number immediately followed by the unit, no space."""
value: 7800rpm
